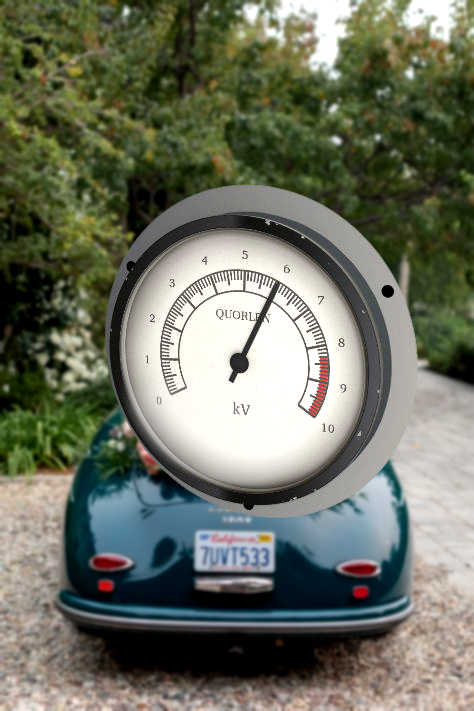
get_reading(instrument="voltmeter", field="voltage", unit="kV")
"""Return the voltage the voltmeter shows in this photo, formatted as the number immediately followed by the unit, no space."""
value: 6kV
